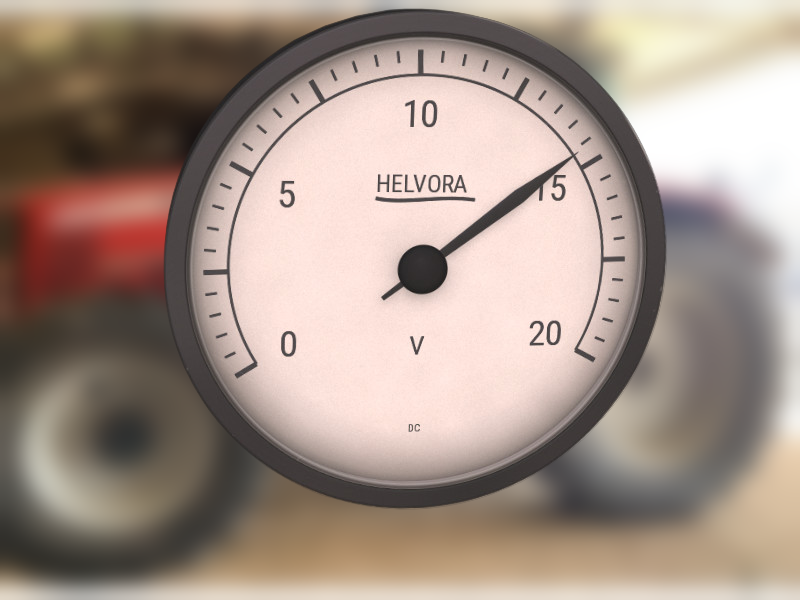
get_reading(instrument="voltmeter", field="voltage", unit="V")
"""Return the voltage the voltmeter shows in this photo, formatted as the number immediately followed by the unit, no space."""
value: 14.5V
